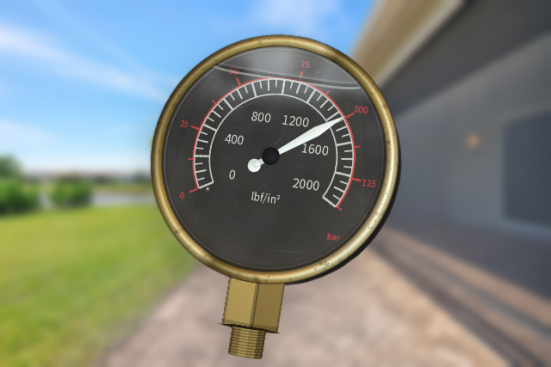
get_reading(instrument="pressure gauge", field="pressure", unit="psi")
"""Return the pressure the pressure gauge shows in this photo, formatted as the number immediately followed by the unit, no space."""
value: 1450psi
